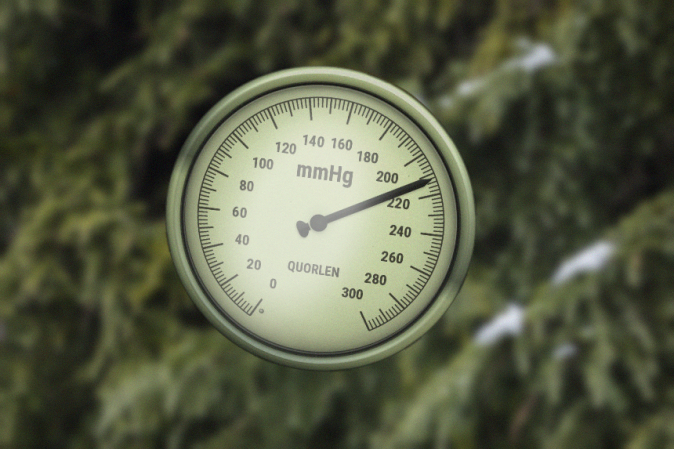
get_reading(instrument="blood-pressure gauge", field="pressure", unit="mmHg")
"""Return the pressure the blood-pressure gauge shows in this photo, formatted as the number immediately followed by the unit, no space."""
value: 212mmHg
